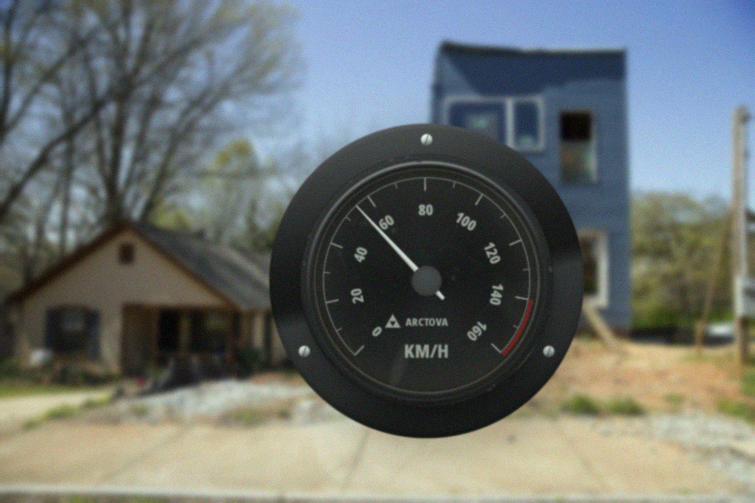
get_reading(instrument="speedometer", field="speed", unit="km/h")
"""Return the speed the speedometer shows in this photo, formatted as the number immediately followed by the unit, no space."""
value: 55km/h
